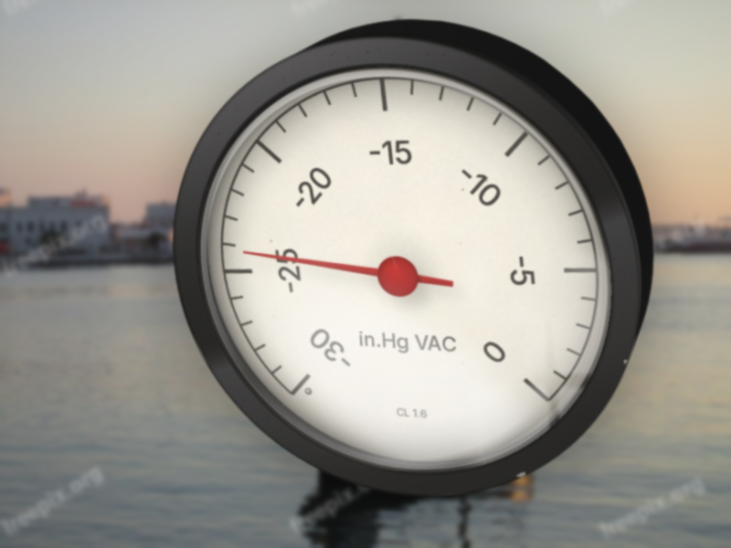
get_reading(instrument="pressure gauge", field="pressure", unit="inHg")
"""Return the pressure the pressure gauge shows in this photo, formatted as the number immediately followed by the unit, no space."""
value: -24inHg
